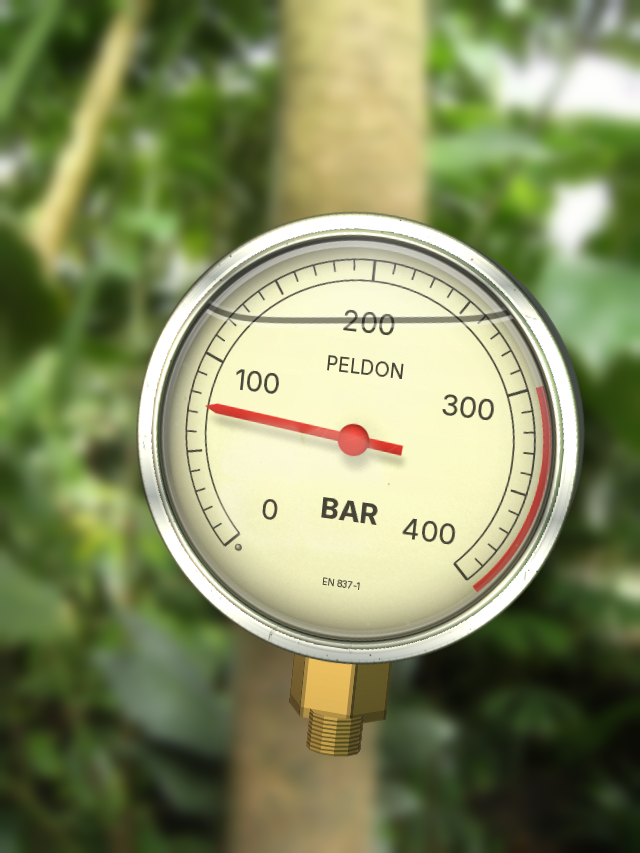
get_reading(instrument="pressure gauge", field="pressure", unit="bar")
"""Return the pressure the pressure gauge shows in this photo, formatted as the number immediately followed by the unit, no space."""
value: 75bar
